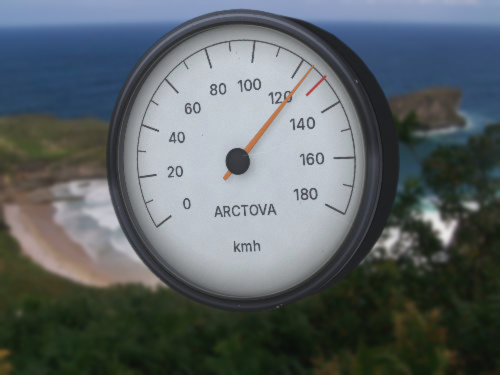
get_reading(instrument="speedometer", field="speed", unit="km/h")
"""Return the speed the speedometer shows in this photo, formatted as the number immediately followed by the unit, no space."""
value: 125km/h
